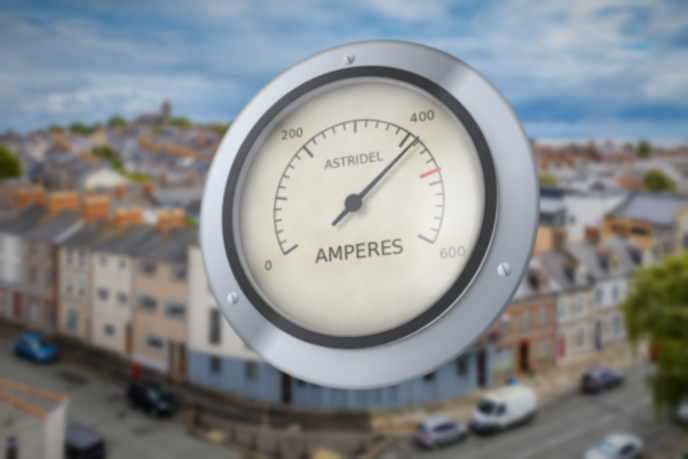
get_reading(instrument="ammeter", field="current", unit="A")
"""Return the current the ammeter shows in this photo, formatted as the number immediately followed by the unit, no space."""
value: 420A
